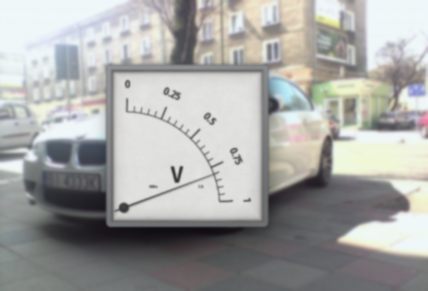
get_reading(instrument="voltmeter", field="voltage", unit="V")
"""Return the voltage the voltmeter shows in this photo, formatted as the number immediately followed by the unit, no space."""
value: 0.8V
